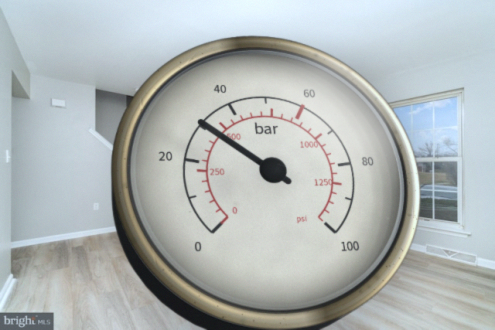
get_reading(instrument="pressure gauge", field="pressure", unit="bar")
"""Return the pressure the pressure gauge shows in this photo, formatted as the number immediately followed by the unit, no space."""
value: 30bar
